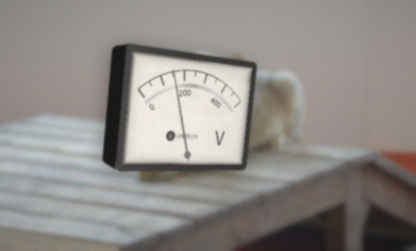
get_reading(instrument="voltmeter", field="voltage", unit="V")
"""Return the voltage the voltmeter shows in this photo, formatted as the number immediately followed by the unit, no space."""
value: 150V
